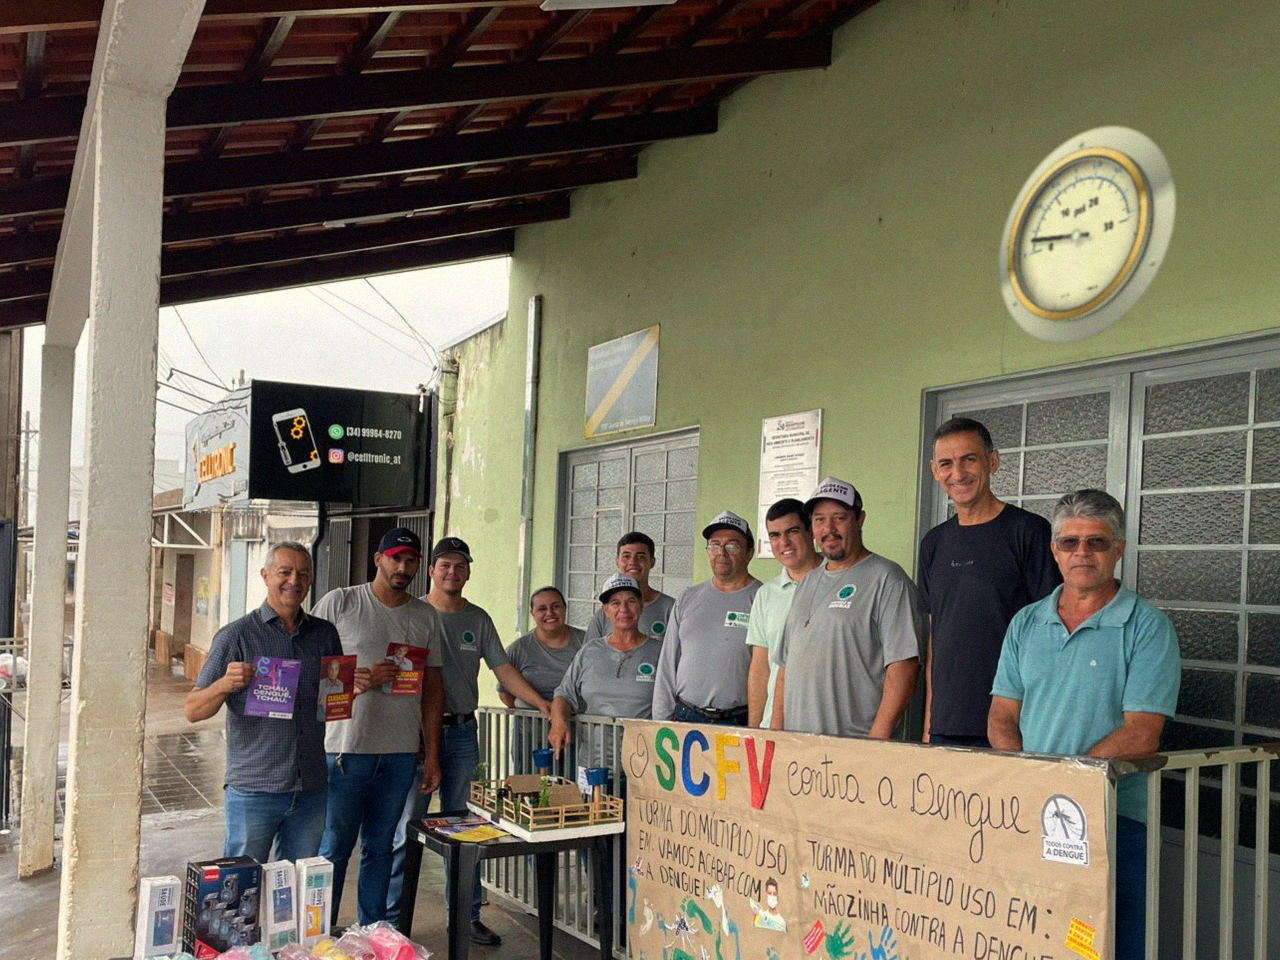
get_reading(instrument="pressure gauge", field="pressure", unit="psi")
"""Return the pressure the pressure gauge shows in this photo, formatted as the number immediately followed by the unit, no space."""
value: 2psi
